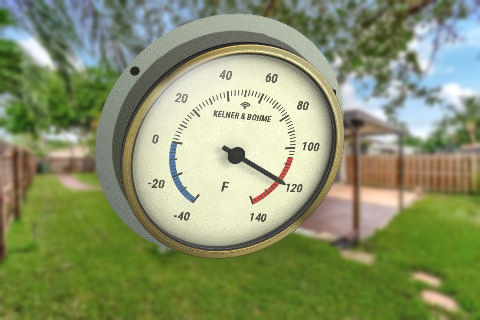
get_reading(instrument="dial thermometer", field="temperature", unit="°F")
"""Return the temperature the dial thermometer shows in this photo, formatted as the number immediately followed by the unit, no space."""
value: 120°F
